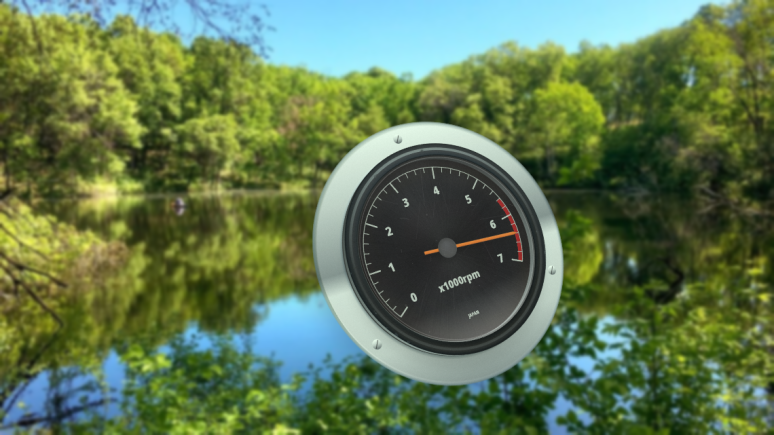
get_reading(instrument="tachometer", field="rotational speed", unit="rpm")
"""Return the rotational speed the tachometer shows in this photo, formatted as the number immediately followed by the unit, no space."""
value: 6400rpm
